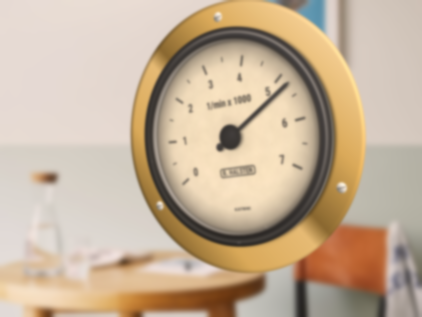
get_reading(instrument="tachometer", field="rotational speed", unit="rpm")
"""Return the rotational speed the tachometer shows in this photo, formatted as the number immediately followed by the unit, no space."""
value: 5250rpm
